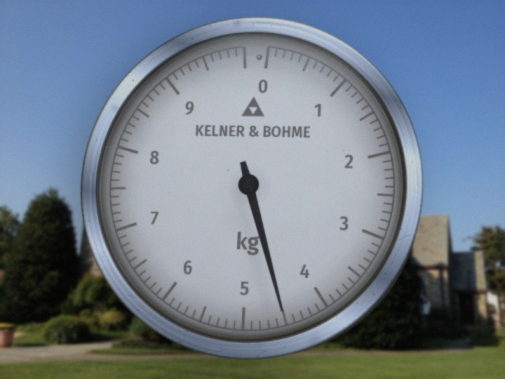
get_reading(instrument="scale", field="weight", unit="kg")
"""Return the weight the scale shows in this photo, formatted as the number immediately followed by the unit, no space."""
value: 4.5kg
